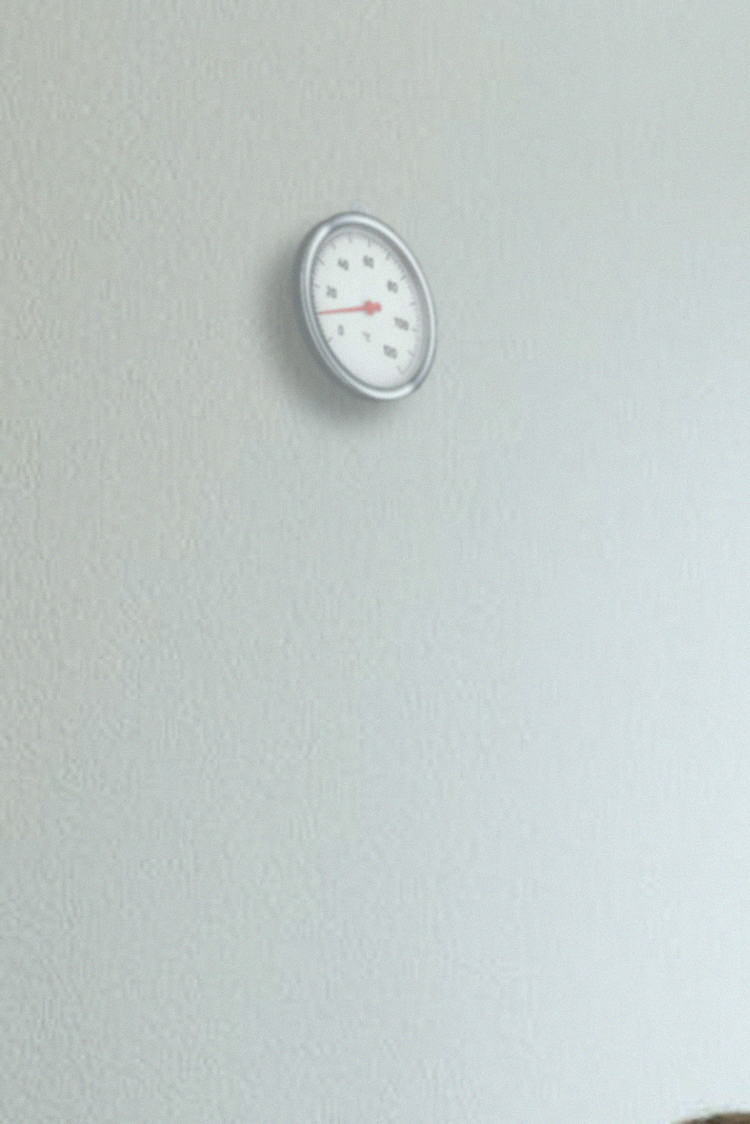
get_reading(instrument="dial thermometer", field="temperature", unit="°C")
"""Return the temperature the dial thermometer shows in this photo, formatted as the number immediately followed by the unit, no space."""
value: 10°C
